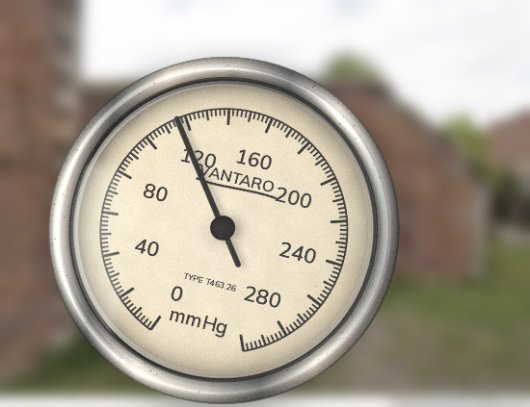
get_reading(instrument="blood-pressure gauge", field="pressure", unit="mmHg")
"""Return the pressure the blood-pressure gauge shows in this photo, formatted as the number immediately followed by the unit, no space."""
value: 116mmHg
